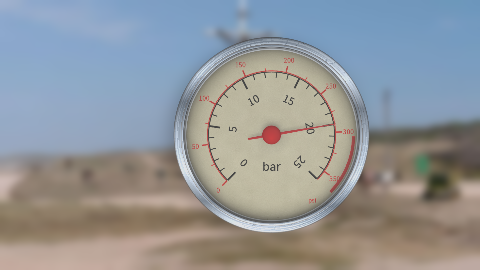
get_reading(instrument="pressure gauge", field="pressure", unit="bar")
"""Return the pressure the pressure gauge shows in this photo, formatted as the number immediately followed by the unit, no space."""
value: 20bar
